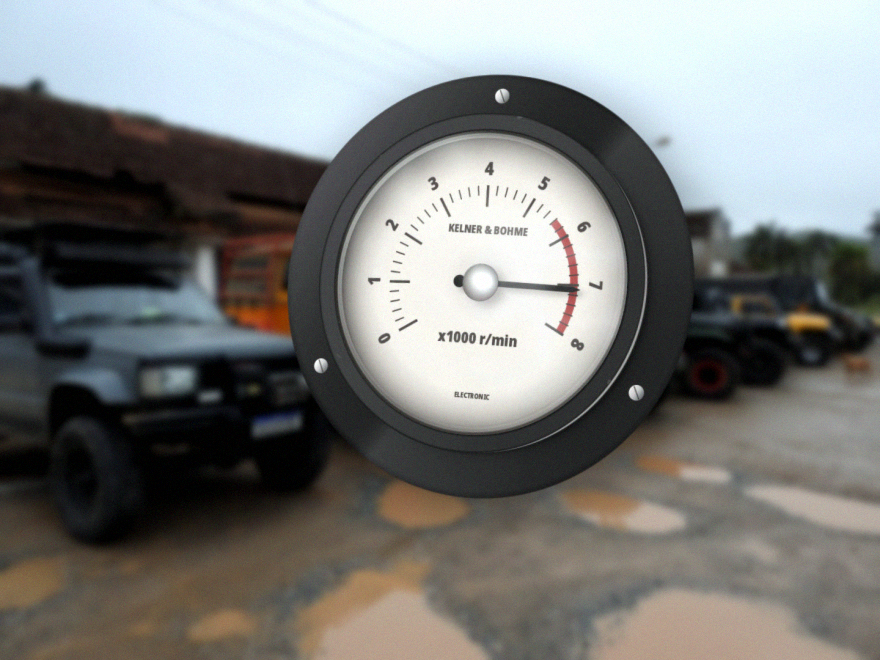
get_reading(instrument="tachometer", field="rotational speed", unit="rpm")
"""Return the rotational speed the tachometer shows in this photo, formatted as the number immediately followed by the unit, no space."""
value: 7100rpm
